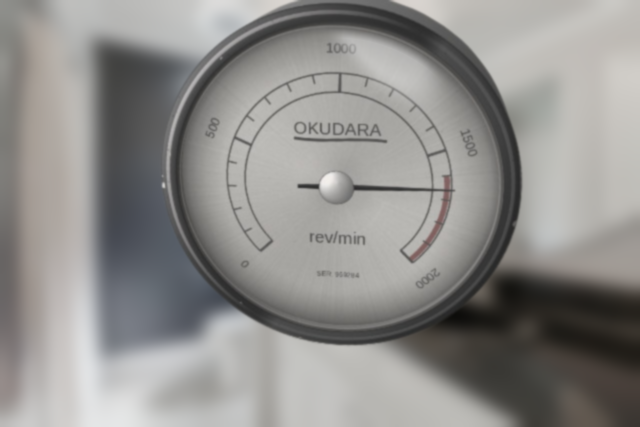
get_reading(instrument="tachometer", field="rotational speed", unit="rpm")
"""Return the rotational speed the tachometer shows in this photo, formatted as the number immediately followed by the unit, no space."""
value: 1650rpm
